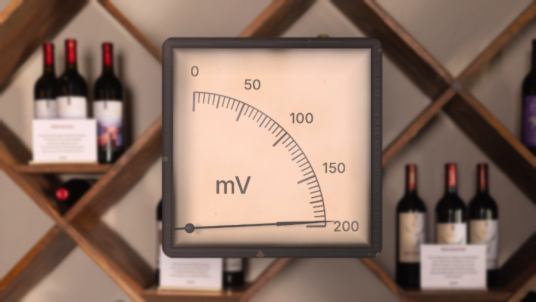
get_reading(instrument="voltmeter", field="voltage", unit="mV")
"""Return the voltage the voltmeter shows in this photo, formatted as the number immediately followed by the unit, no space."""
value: 195mV
